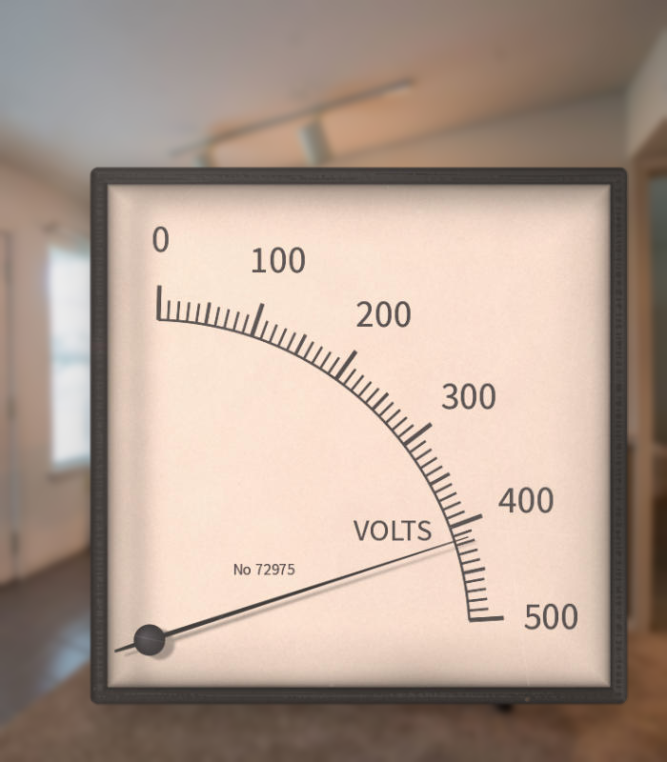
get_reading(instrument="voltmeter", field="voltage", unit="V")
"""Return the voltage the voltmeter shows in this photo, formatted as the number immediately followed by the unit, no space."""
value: 415V
